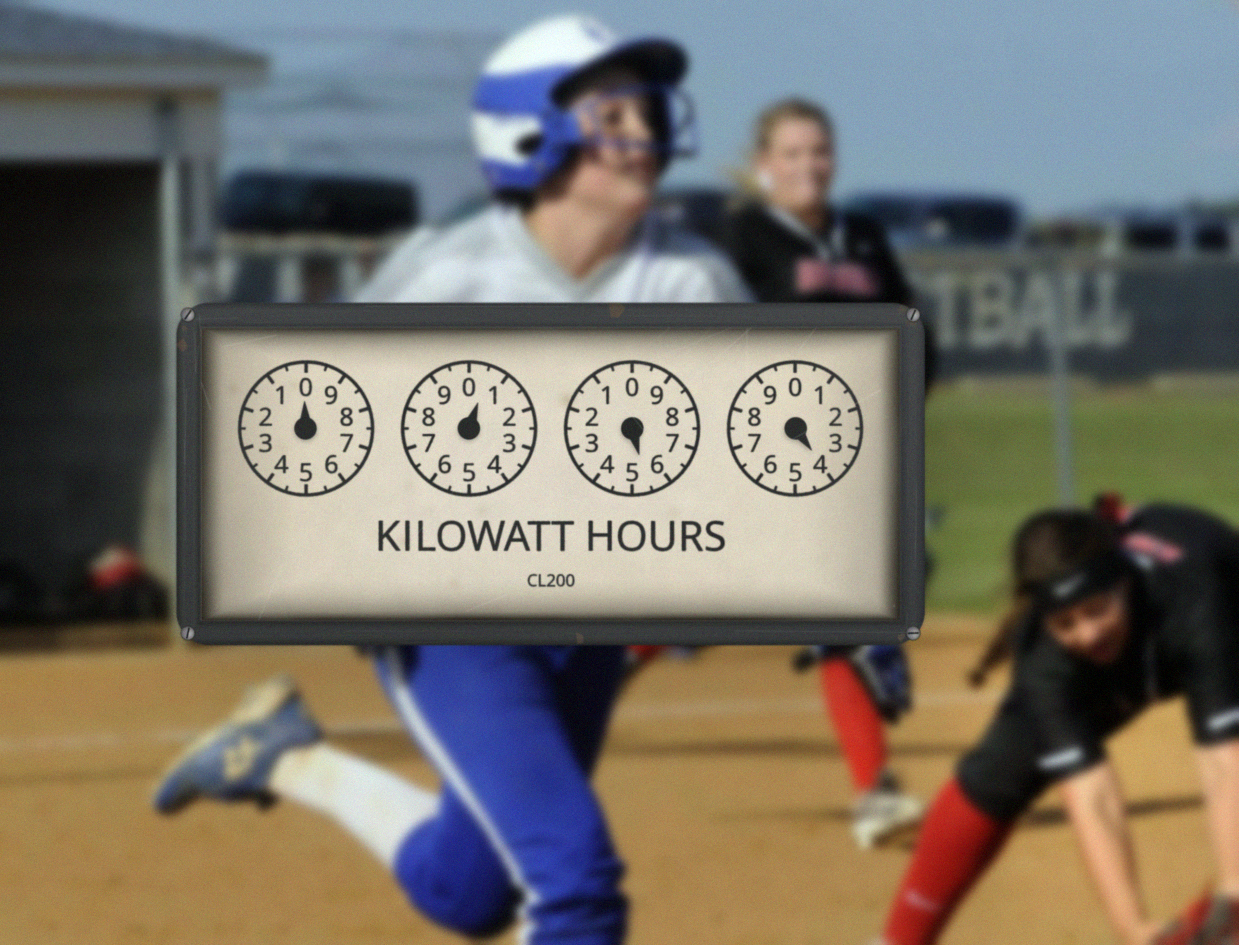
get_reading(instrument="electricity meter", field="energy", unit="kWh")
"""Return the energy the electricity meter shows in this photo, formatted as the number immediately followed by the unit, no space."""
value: 54kWh
